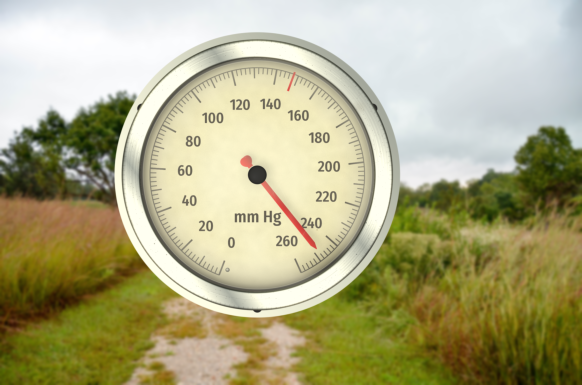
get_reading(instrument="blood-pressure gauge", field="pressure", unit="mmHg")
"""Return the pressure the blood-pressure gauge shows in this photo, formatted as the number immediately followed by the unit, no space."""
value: 248mmHg
